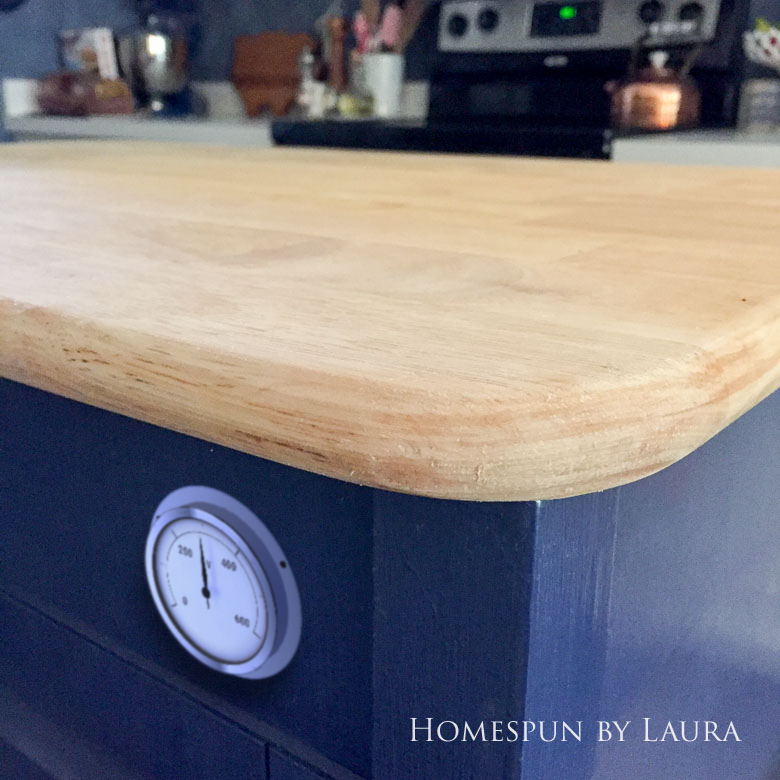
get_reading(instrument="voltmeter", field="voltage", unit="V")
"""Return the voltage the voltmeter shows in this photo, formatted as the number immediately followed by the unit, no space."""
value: 300V
